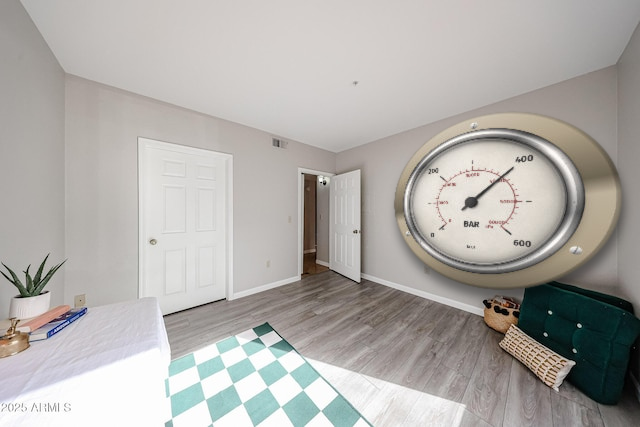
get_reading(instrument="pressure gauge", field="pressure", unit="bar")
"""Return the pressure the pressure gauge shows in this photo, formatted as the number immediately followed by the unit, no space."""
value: 400bar
